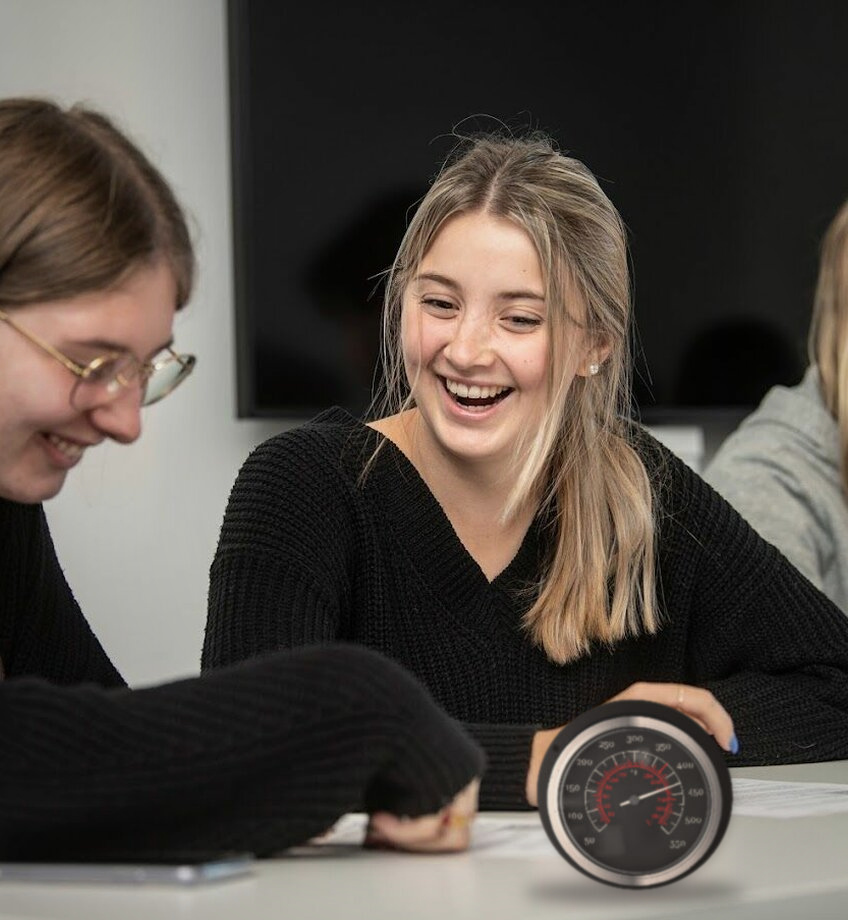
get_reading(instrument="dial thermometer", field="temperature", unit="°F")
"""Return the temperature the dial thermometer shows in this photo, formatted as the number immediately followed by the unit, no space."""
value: 425°F
